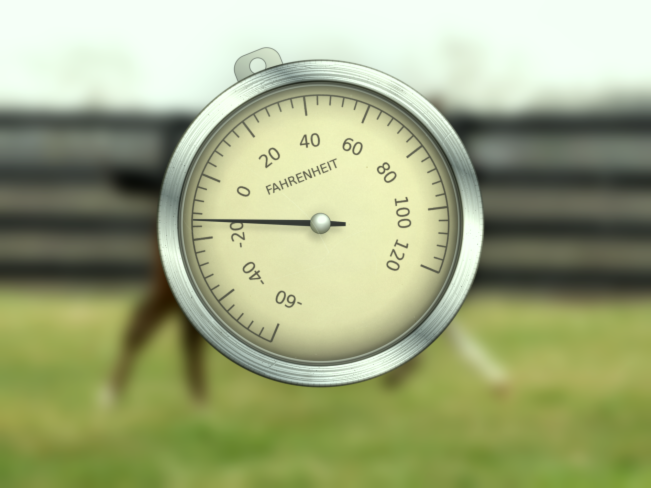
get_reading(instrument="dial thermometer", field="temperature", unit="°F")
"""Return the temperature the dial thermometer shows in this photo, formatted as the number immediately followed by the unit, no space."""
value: -14°F
